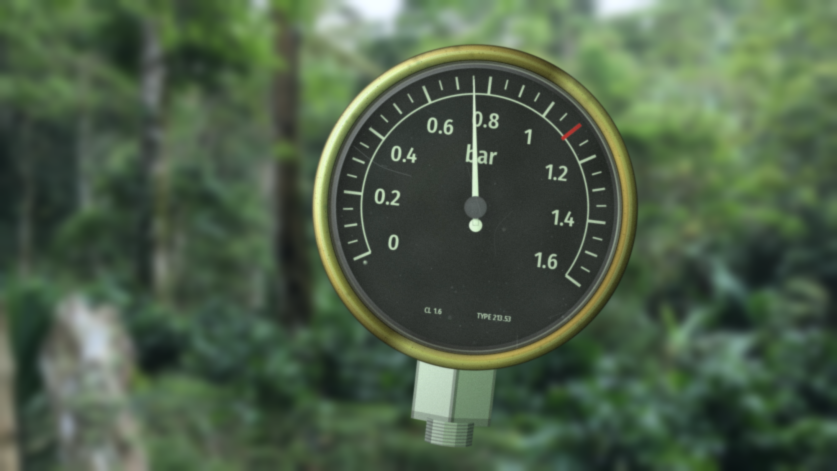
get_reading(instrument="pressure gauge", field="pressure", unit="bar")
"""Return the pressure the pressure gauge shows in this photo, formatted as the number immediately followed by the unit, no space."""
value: 0.75bar
